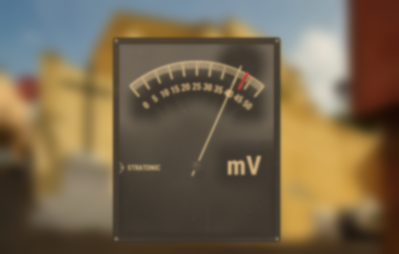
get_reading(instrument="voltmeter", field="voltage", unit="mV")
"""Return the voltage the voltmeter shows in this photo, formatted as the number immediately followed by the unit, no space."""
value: 40mV
